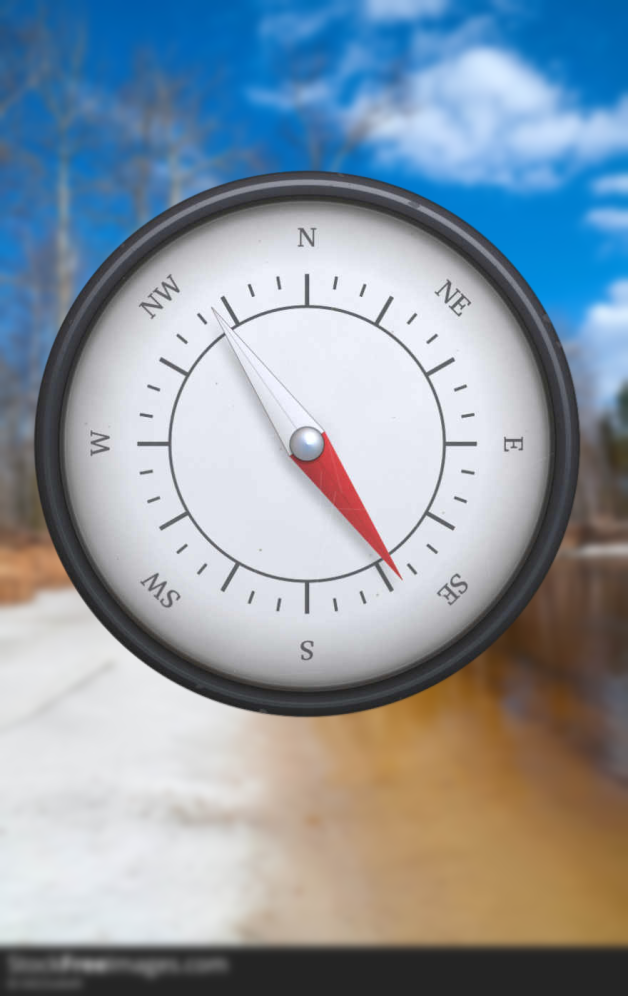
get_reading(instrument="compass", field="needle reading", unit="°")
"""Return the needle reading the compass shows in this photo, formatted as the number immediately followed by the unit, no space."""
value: 145°
